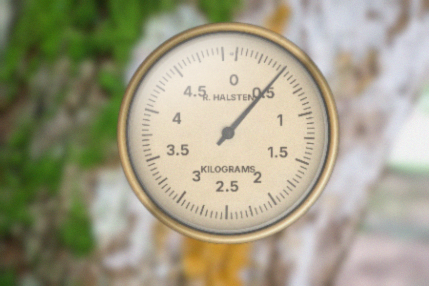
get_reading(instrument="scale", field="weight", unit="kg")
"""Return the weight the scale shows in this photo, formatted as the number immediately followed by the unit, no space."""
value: 0.5kg
